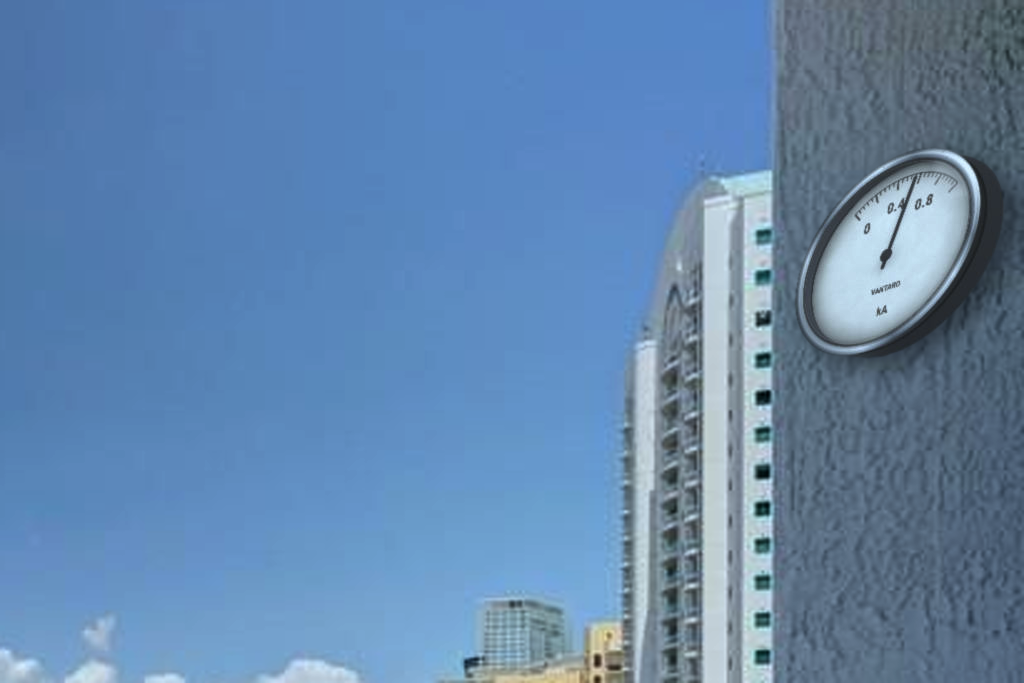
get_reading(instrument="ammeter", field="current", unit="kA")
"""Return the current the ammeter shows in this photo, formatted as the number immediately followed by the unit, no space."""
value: 0.6kA
